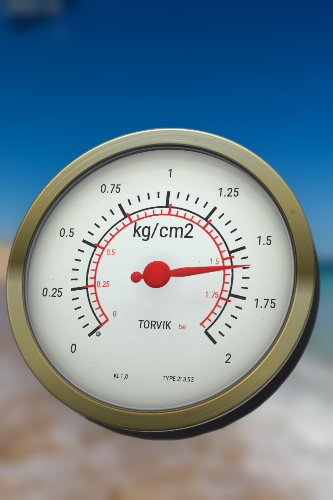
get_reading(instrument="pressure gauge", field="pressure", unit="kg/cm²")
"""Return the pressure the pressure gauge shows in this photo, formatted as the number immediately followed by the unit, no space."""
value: 1.6kg/cm²
